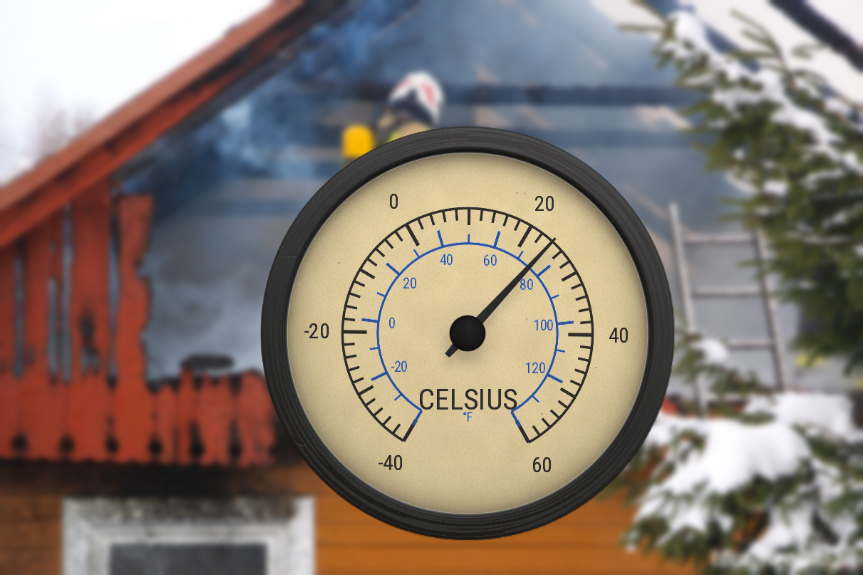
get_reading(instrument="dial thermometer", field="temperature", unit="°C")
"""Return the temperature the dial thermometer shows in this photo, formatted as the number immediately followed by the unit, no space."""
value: 24°C
